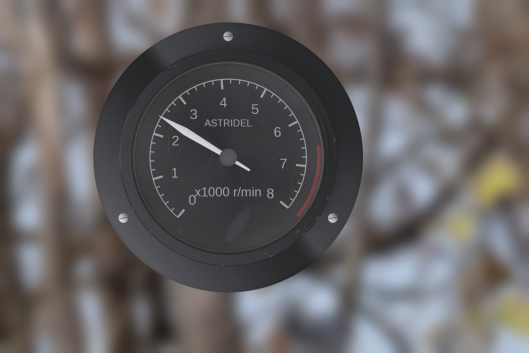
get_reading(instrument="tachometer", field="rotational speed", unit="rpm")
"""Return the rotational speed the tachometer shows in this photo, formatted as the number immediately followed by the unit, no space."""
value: 2400rpm
